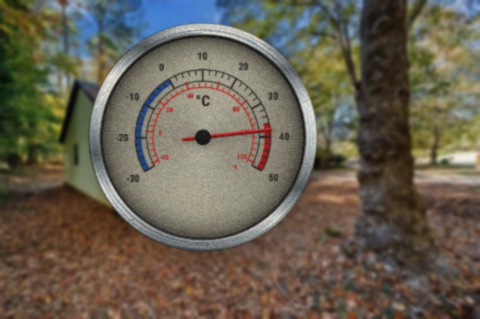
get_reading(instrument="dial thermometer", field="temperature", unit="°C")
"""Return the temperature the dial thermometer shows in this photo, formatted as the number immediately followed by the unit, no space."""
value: 38°C
